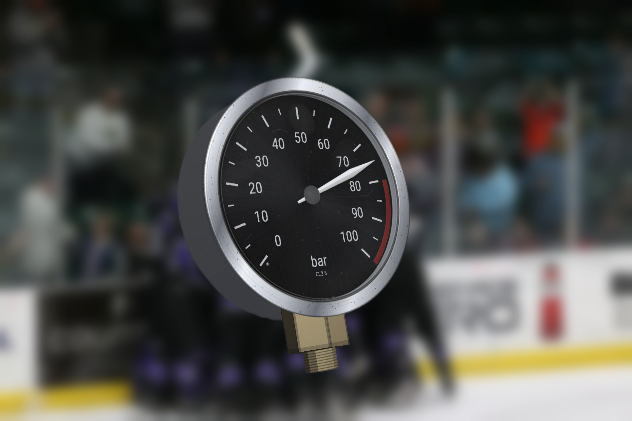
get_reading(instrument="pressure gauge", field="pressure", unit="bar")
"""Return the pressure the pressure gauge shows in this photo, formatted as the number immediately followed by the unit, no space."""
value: 75bar
